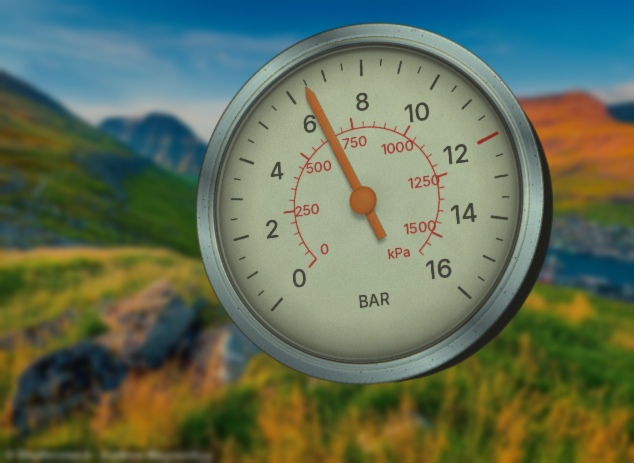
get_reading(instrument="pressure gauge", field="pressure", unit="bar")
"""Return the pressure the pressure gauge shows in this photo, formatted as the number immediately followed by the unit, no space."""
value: 6.5bar
